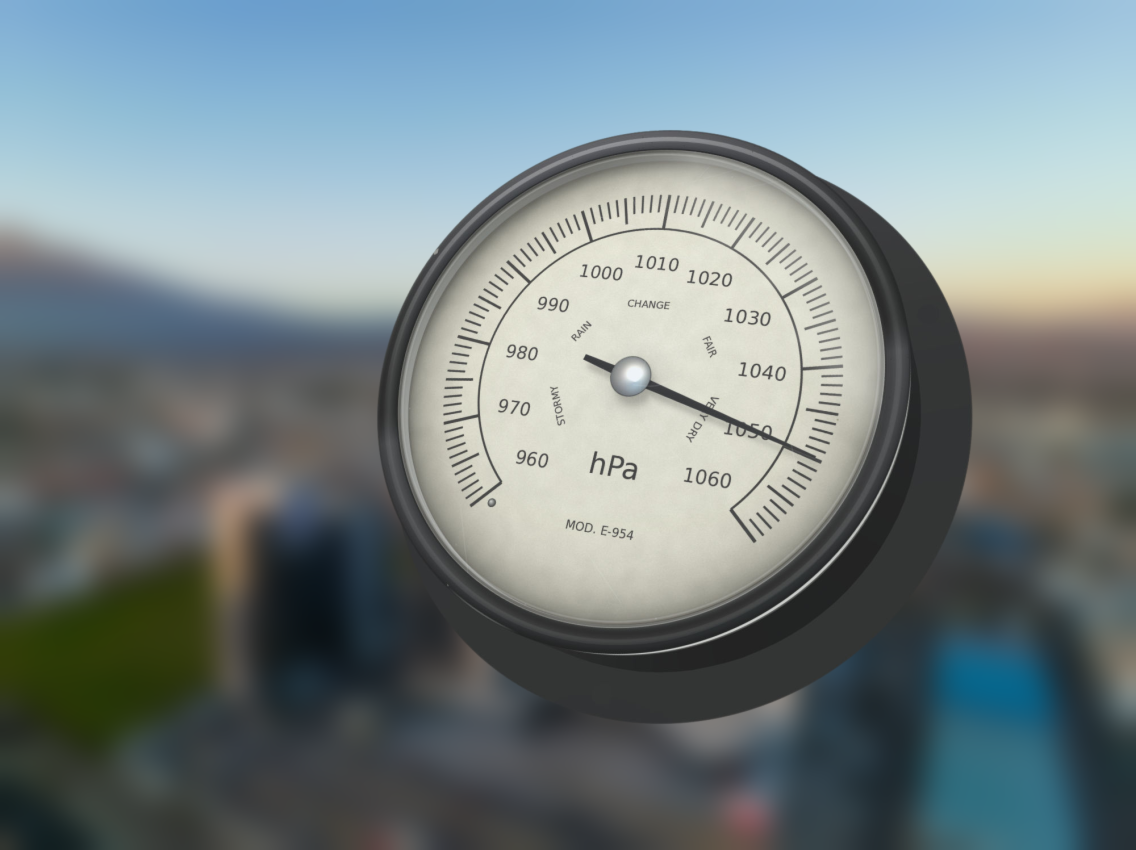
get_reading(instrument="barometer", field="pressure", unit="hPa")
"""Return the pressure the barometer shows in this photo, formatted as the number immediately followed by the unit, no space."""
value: 1050hPa
